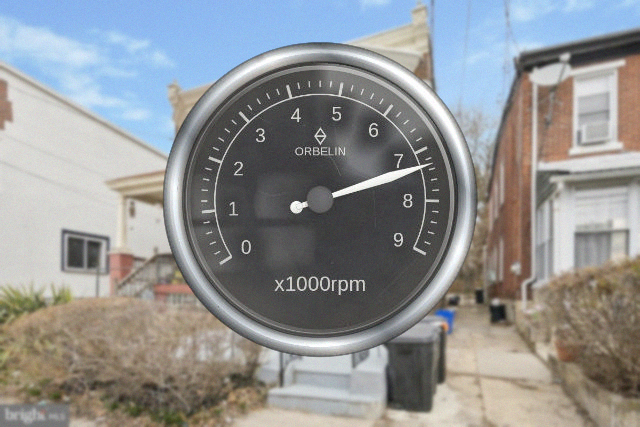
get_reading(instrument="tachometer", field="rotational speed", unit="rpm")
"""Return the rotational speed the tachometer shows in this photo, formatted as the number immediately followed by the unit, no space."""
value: 7300rpm
